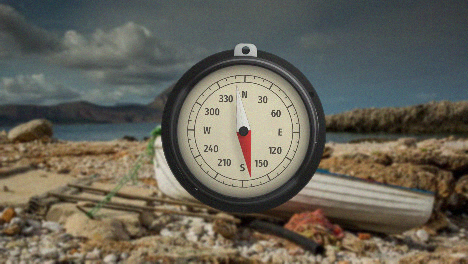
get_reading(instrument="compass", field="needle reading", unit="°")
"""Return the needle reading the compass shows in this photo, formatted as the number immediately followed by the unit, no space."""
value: 170°
